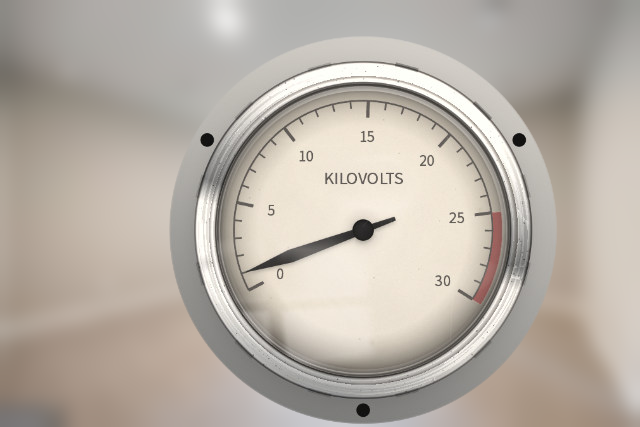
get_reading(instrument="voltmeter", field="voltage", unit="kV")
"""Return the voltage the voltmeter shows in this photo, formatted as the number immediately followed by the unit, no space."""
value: 1kV
